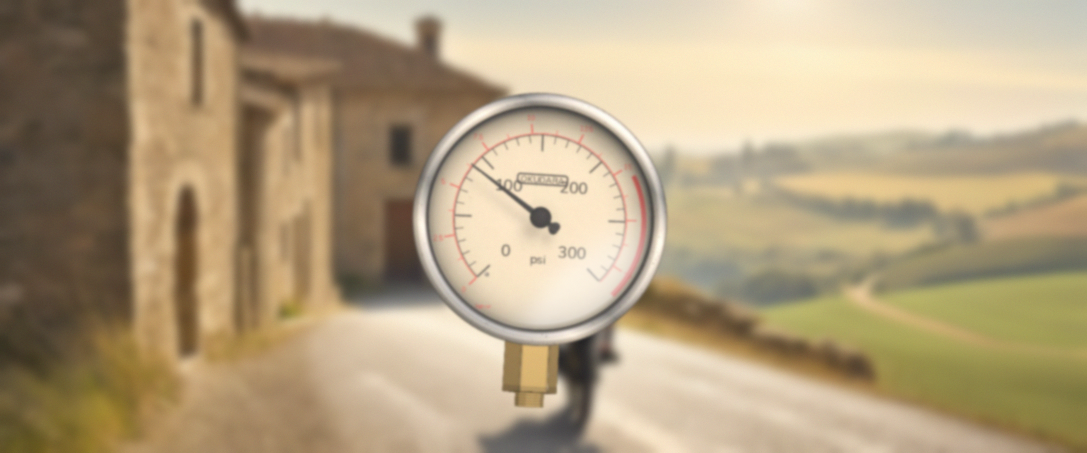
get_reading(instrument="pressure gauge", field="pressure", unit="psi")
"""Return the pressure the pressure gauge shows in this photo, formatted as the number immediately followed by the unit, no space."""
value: 90psi
